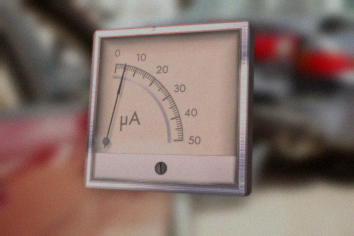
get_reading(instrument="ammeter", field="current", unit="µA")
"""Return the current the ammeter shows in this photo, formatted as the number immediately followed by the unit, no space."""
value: 5µA
